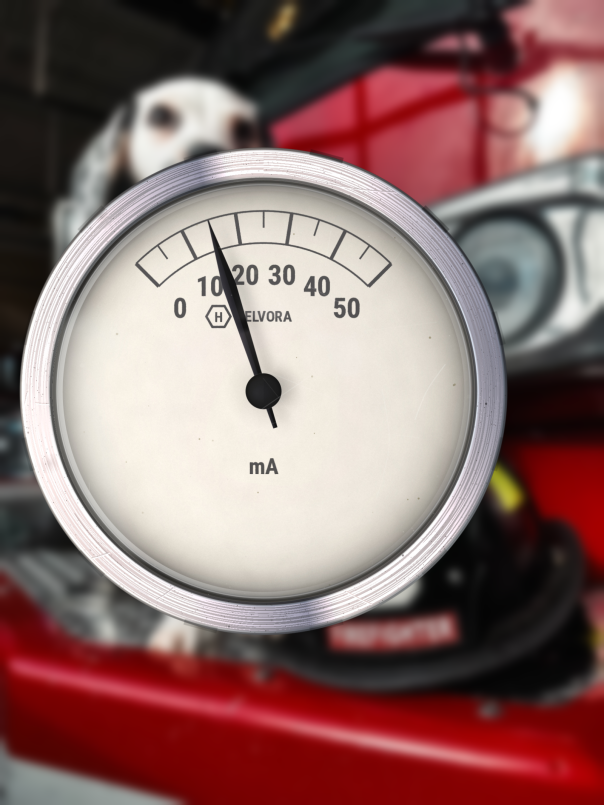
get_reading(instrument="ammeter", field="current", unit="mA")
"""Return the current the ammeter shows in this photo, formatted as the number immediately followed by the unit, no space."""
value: 15mA
